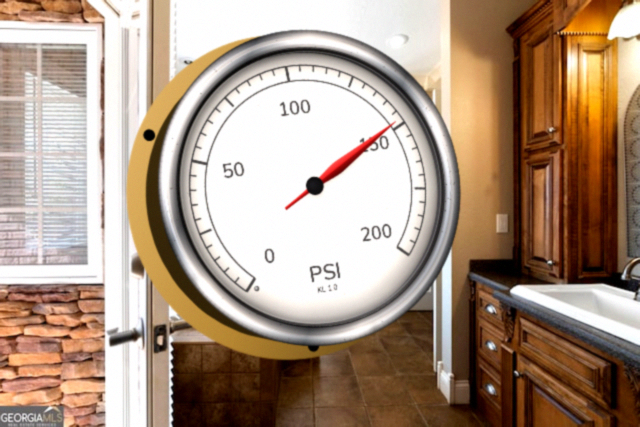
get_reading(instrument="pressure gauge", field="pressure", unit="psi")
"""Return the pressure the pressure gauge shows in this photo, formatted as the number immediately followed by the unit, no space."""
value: 147.5psi
